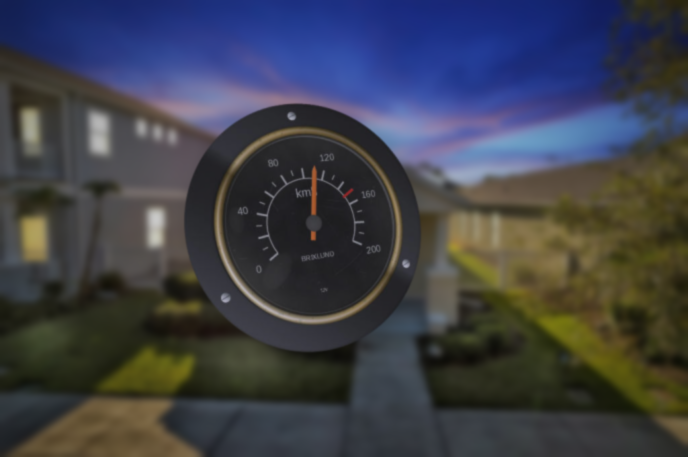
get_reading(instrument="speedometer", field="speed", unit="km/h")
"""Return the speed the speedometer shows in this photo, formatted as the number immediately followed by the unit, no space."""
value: 110km/h
